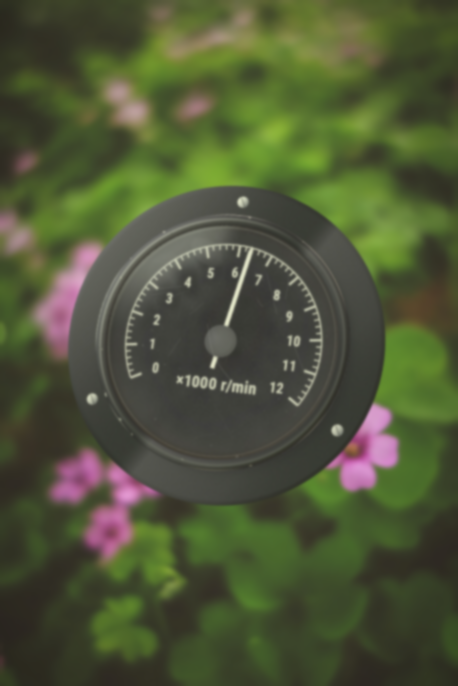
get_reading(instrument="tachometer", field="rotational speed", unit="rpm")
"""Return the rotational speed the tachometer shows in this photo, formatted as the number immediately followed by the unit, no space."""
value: 6400rpm
